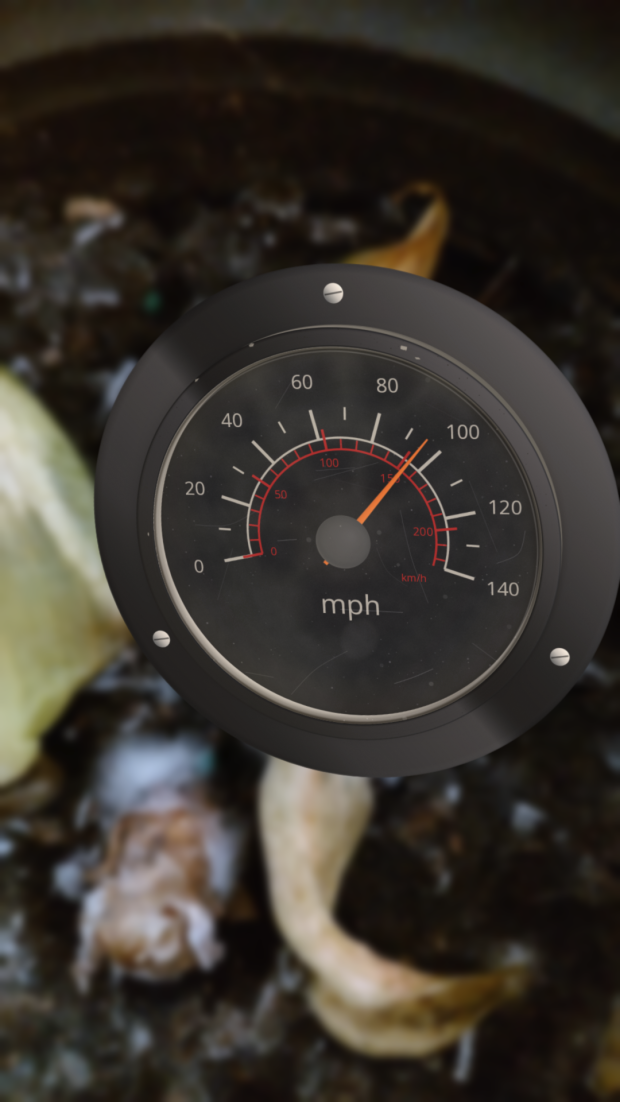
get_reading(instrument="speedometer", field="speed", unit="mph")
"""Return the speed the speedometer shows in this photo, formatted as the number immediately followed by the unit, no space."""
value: 95mph
